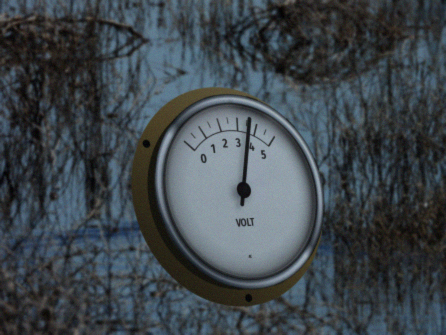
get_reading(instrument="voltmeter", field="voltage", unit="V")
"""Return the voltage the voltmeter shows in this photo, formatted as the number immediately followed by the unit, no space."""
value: 3.5V
